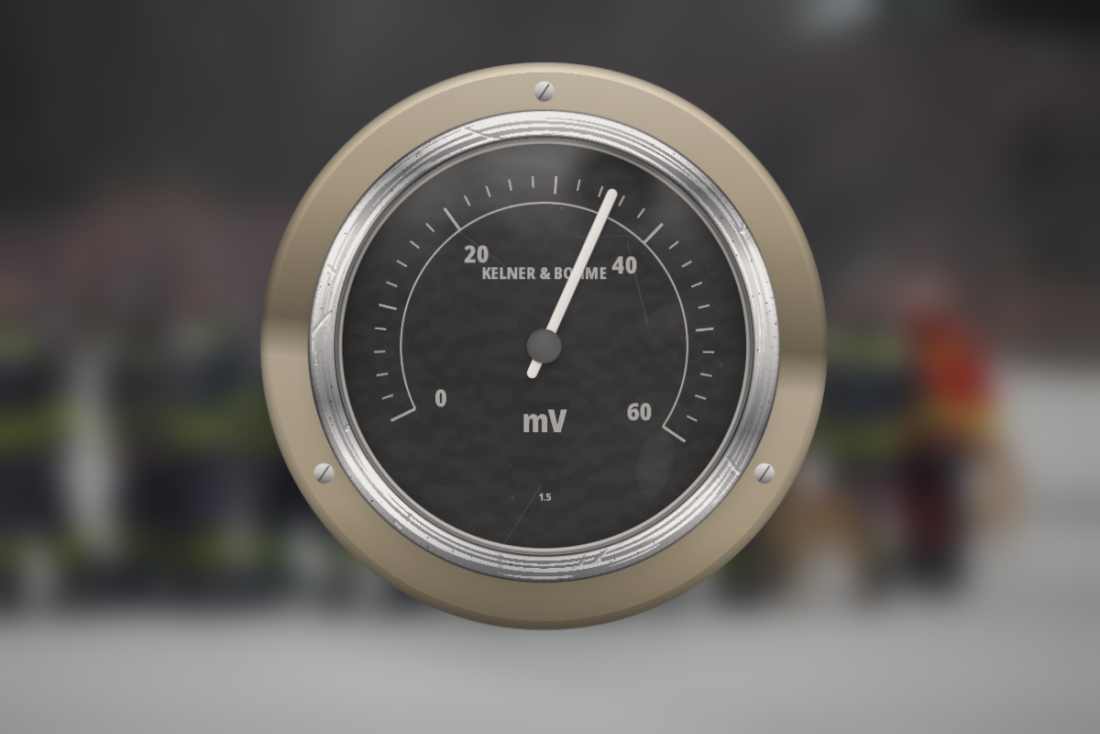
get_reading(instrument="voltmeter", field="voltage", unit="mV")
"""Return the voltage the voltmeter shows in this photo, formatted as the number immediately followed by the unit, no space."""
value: 35mV
